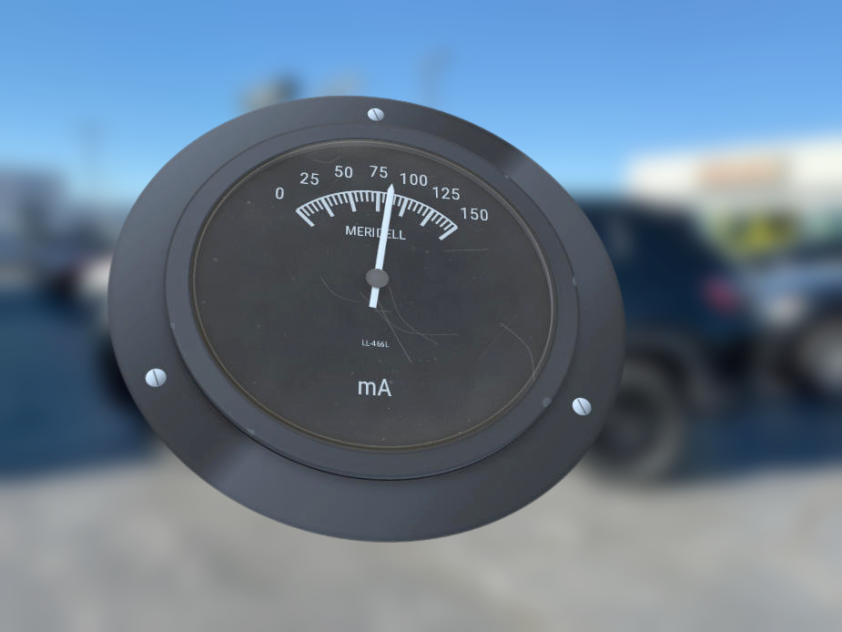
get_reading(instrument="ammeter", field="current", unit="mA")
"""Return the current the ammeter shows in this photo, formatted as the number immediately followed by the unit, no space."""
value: 85mA
